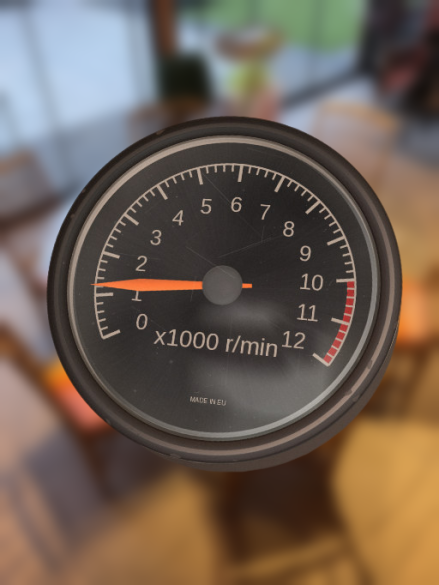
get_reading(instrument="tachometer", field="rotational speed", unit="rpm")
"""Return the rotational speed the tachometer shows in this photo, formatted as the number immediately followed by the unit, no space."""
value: 1200rpm
